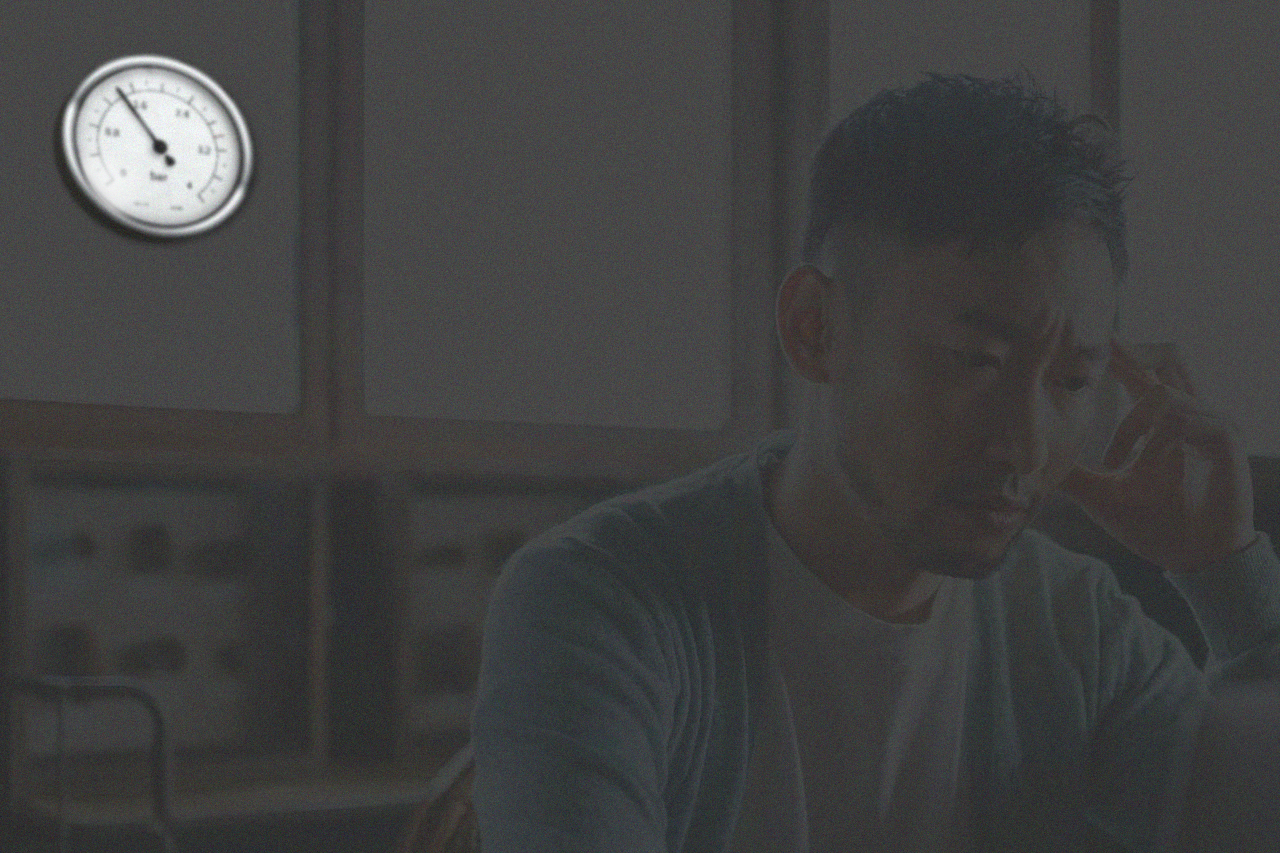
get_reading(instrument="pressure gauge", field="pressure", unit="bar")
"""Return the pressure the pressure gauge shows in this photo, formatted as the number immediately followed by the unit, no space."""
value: 1.4bar
